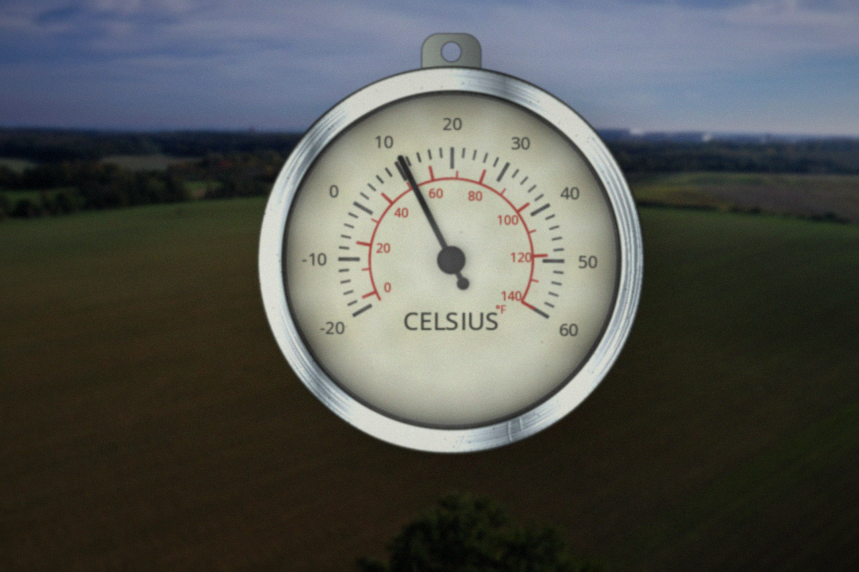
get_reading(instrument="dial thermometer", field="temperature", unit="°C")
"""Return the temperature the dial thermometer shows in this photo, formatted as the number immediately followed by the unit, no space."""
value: 11°C
